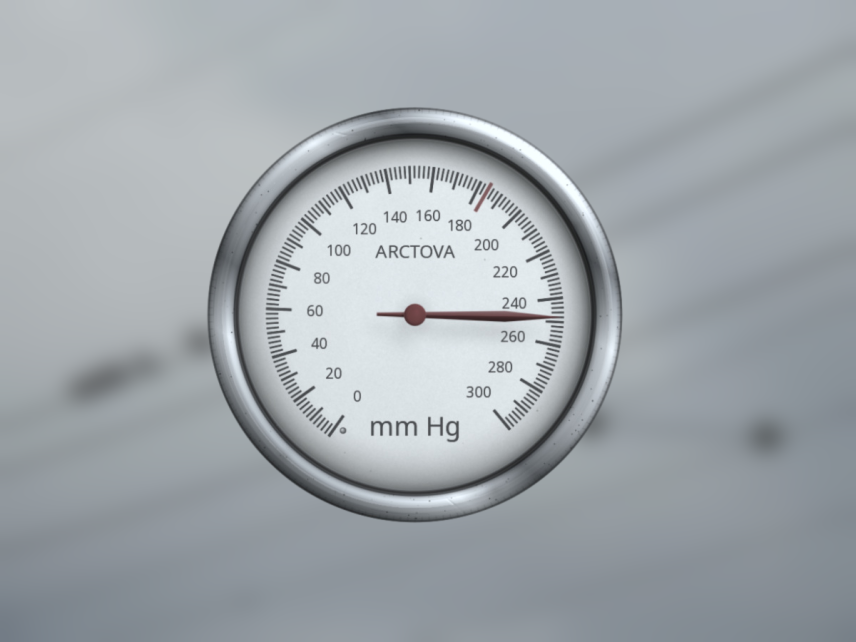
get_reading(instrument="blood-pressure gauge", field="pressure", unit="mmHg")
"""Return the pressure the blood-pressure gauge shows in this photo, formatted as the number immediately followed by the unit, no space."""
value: 248mmHg
